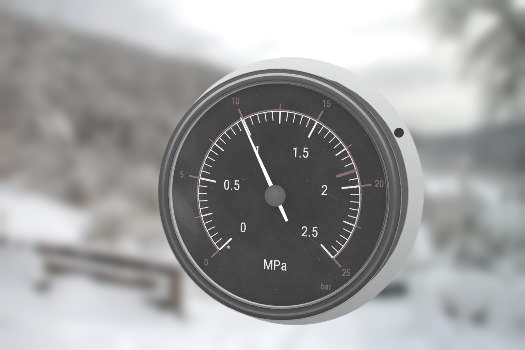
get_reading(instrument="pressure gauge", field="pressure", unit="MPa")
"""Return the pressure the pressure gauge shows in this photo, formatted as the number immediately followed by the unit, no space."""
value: 1MPa
